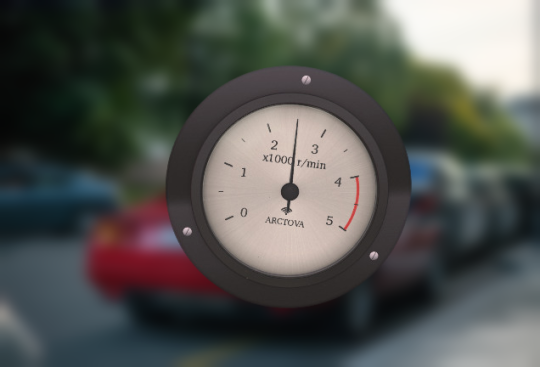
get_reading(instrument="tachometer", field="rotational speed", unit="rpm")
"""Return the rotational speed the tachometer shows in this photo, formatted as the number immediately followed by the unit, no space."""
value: 2500rpm
